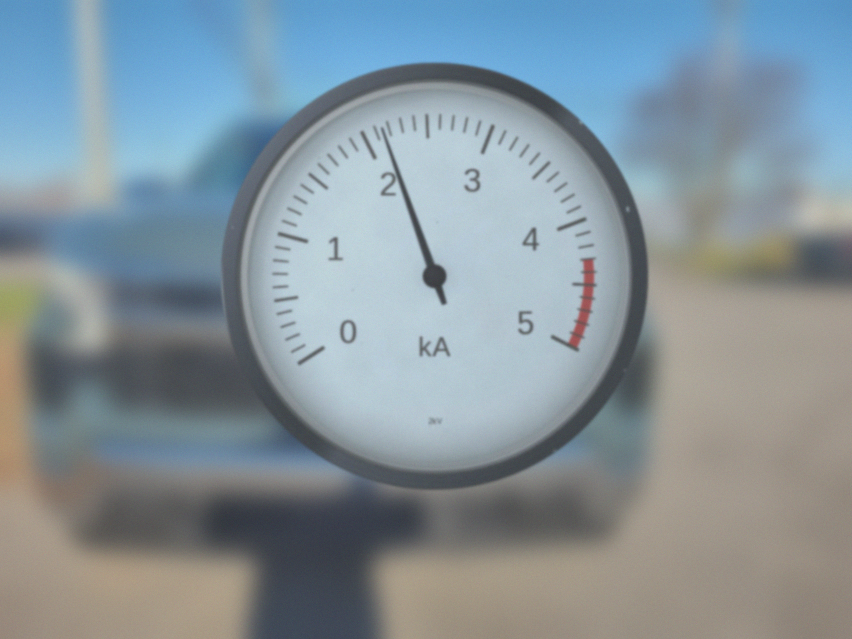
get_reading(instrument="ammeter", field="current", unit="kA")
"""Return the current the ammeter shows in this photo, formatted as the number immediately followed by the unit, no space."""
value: 2.15kA
